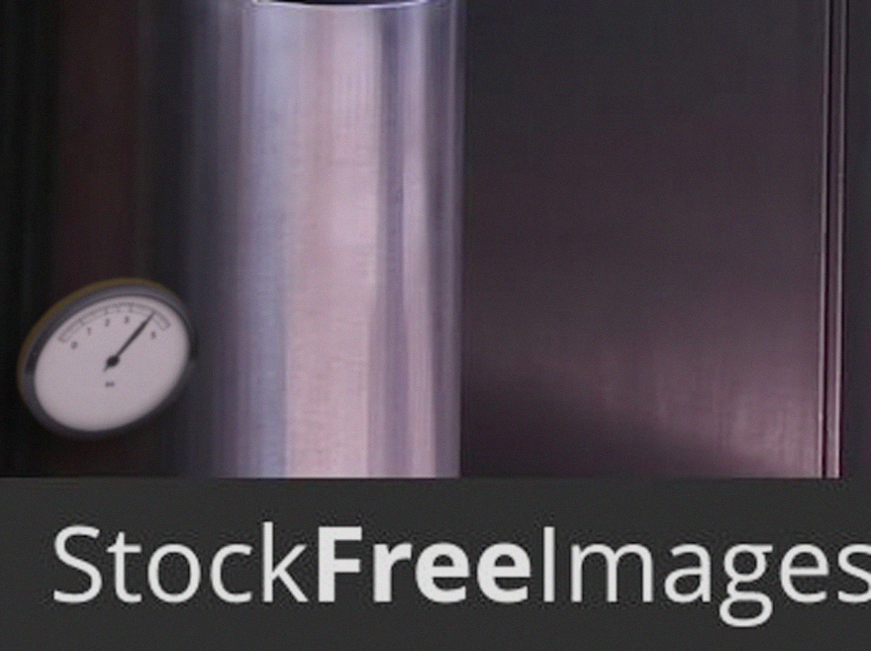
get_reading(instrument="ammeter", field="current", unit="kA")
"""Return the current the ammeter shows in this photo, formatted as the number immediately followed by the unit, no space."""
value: 4kA
